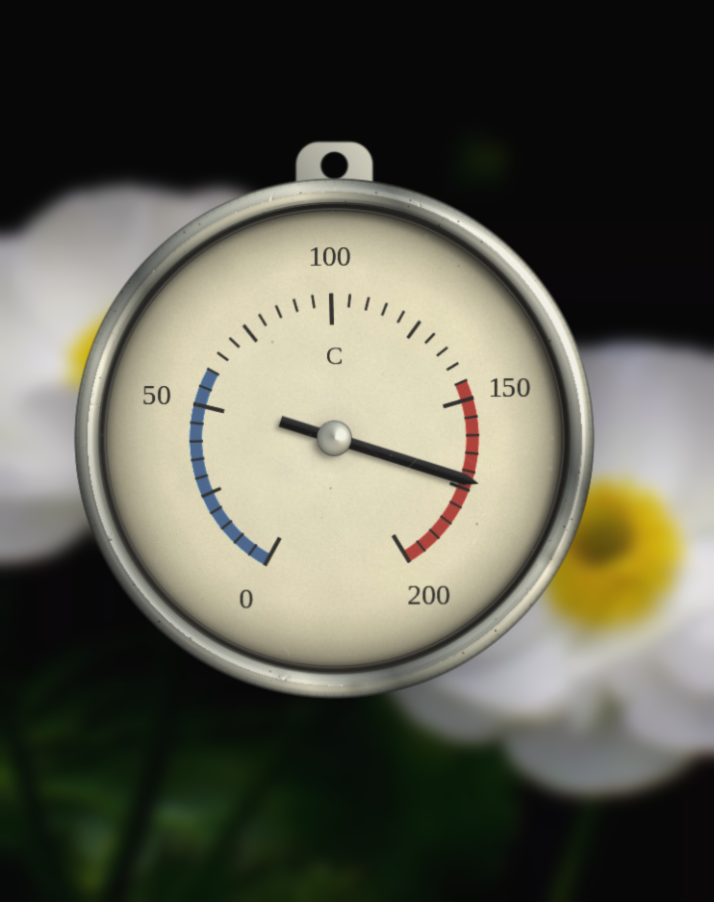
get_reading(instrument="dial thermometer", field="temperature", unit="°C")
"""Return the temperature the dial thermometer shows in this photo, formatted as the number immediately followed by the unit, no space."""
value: 172.5°C
